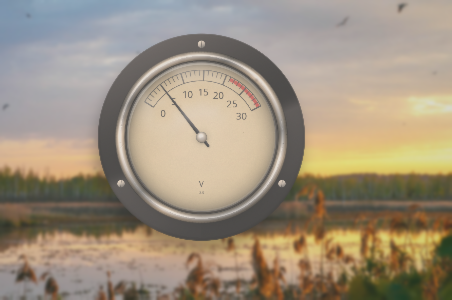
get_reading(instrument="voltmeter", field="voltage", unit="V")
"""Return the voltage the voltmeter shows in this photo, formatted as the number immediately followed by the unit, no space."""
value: 5V
